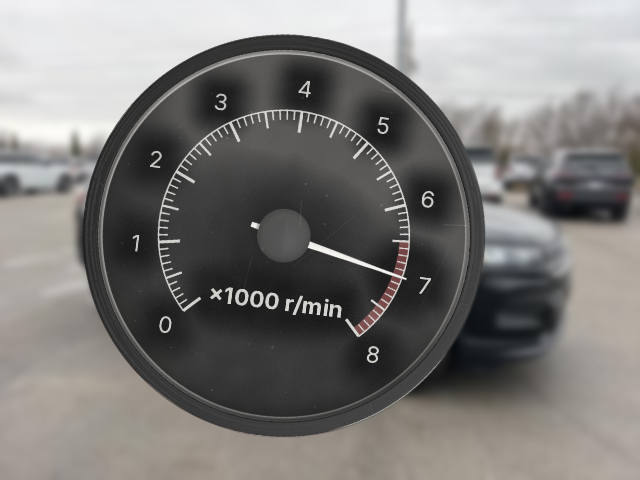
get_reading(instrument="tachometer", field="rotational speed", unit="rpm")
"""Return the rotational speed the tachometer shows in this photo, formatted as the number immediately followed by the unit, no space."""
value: 7000rpm
